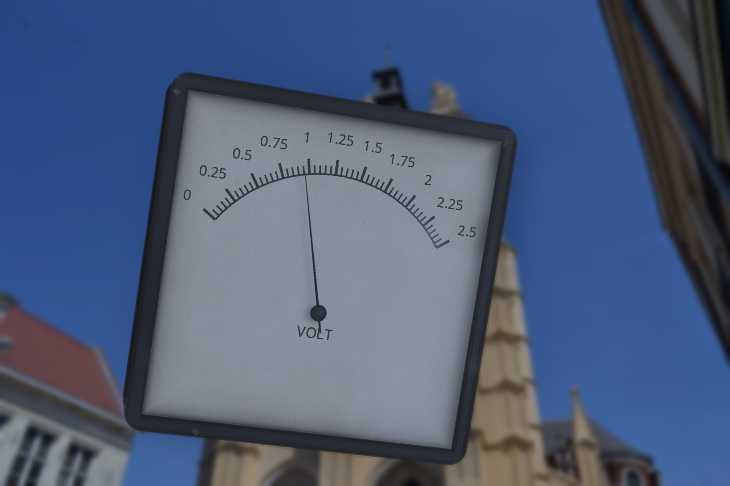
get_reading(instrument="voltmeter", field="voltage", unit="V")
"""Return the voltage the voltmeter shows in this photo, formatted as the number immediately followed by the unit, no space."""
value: 0.95V
